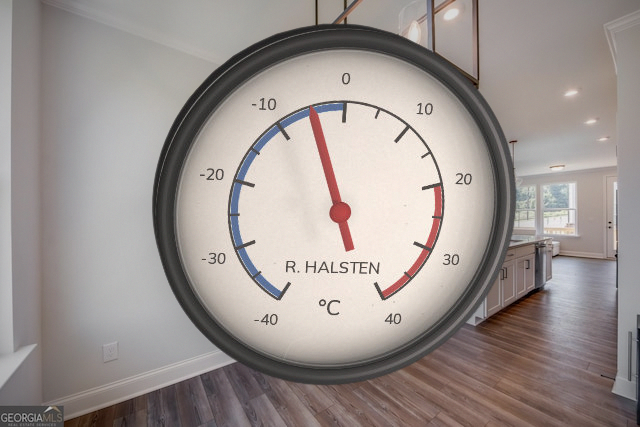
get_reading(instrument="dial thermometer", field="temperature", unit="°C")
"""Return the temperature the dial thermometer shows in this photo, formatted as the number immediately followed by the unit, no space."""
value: -5°C
